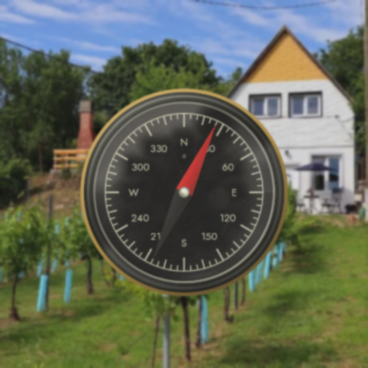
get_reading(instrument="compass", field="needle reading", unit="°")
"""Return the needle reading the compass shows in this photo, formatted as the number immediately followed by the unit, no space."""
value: 25°
